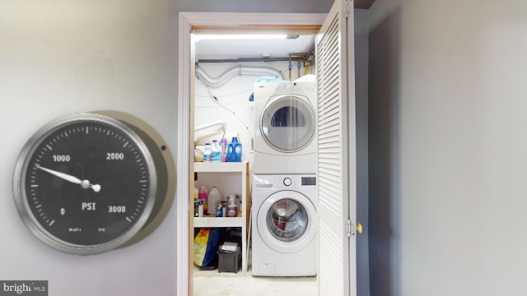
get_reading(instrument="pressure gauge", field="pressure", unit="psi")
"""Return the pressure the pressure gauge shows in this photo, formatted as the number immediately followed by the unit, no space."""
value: 750psi
